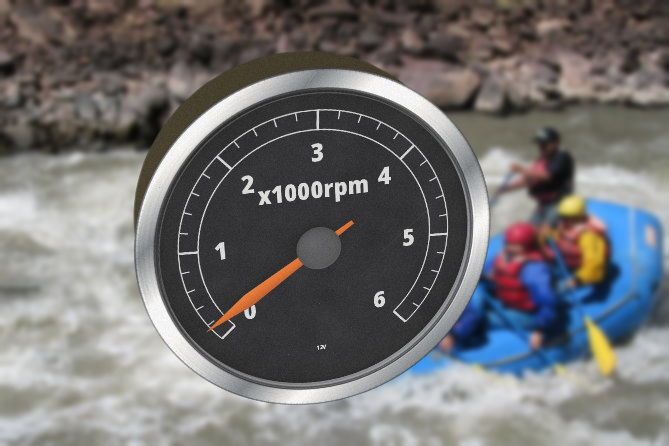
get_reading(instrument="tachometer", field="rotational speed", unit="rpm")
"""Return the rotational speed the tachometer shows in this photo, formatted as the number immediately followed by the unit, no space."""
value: 200rpm
